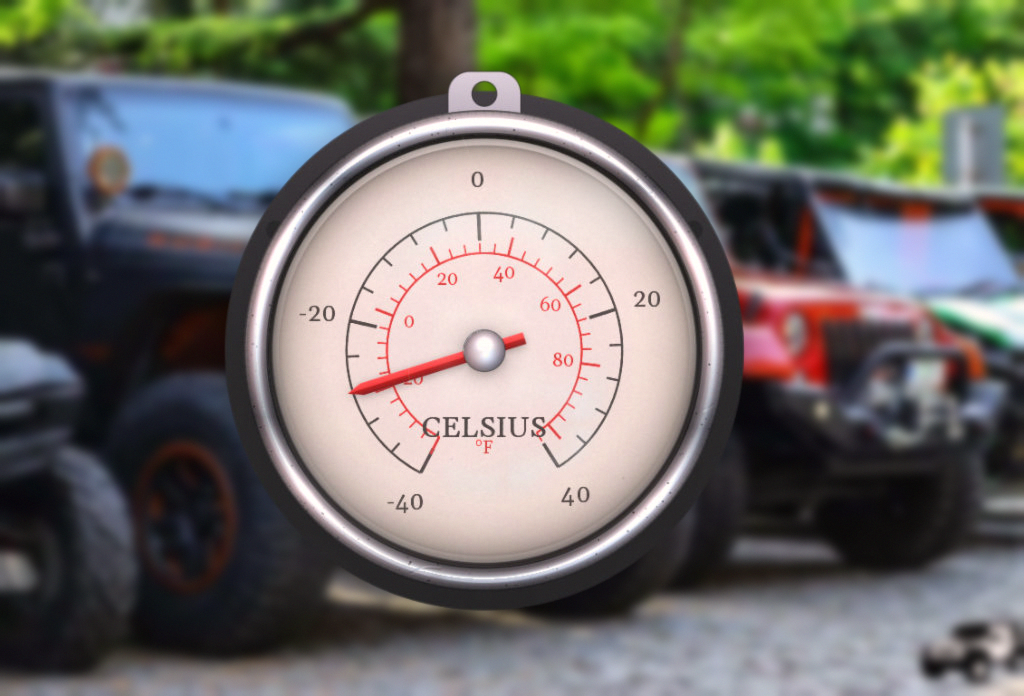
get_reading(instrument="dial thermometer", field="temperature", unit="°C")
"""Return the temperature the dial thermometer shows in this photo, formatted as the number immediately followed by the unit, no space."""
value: -28°C
